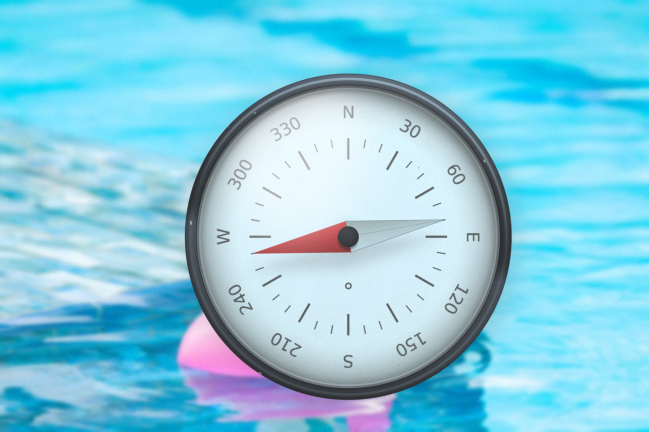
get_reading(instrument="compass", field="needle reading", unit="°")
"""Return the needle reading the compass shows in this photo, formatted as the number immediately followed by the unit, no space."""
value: 260°
